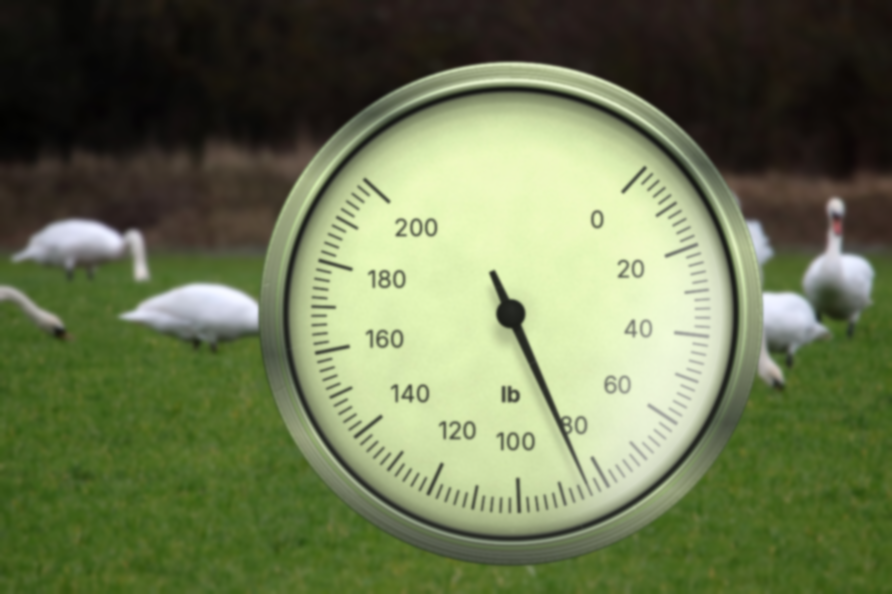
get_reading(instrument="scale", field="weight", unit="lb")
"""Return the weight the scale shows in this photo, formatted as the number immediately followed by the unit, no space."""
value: 84lb
